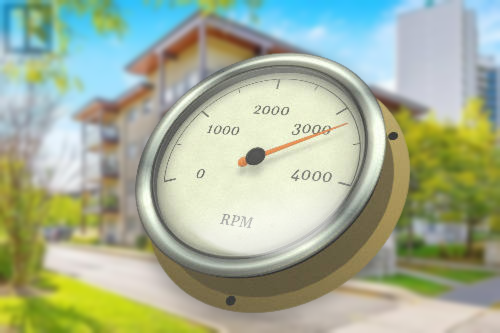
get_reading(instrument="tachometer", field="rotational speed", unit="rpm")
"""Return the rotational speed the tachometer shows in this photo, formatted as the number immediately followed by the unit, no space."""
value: 3250rpm
